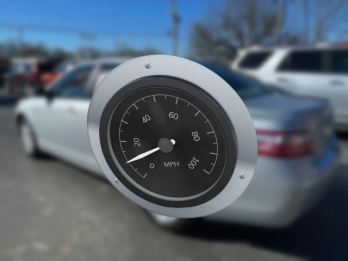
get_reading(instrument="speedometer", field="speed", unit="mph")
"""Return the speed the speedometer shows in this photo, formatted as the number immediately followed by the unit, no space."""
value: 10mph
